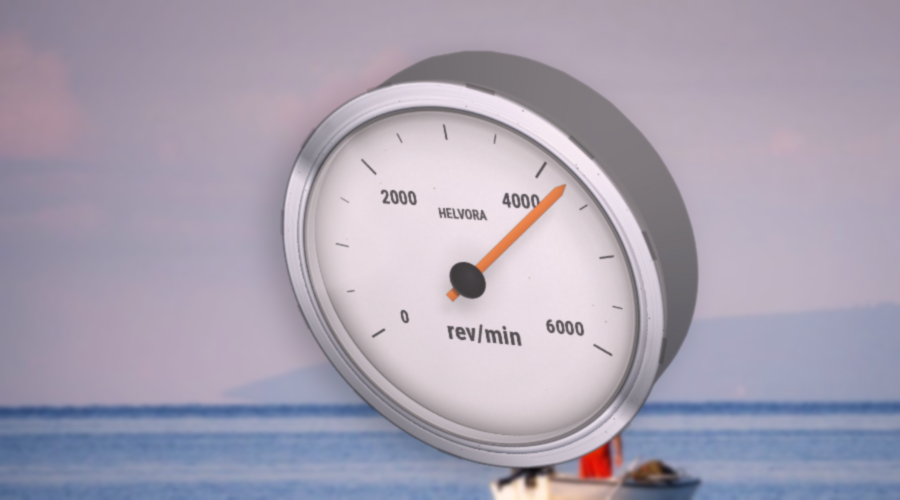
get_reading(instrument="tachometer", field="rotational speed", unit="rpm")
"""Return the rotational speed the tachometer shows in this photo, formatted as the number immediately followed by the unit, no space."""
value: 4250rpm
